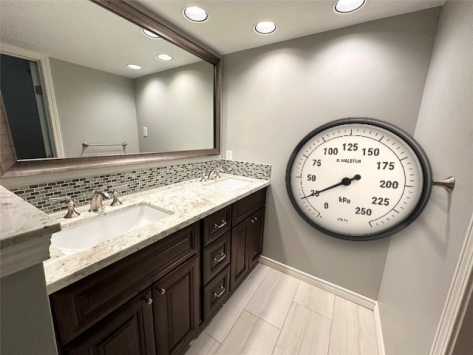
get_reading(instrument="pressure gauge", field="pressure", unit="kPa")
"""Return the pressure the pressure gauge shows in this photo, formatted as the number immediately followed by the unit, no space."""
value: 25kPa
